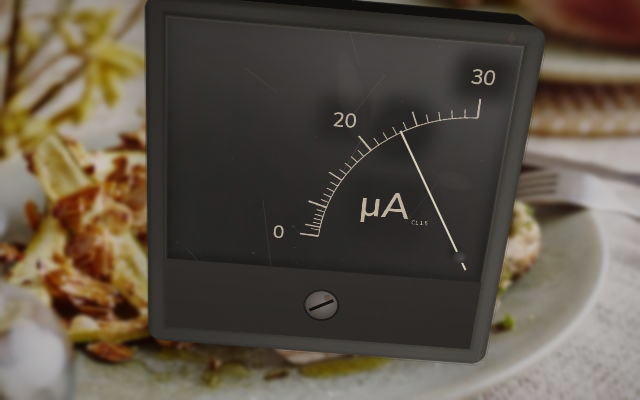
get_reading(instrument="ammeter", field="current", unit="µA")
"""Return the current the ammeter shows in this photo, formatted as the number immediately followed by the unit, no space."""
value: 23.5µA
